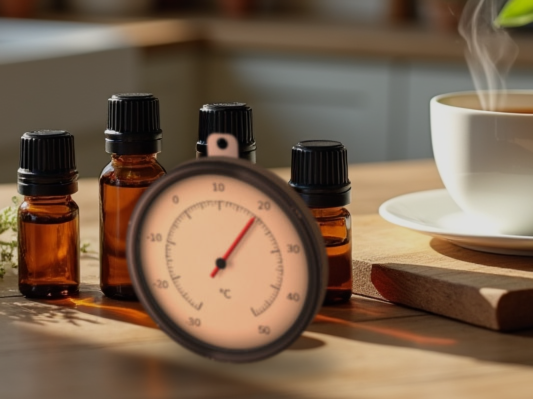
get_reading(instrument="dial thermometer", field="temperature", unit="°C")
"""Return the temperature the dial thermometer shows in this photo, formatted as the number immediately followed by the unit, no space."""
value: 20°C
